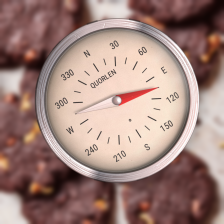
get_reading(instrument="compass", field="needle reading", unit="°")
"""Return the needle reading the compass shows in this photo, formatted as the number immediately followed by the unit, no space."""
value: 105°
